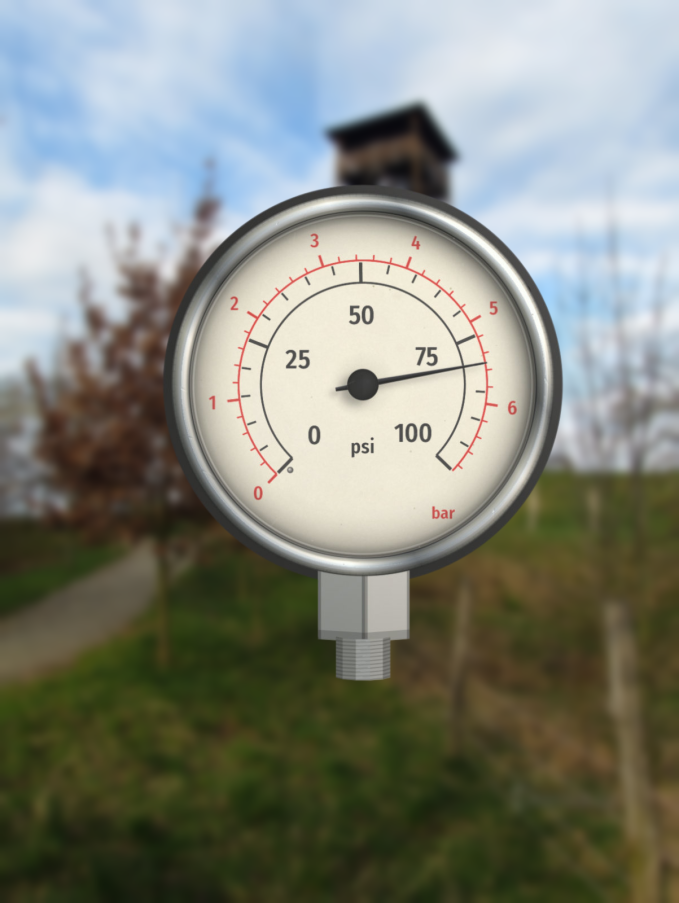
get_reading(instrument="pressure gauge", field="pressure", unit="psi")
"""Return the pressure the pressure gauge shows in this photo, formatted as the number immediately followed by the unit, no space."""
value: 80psi
